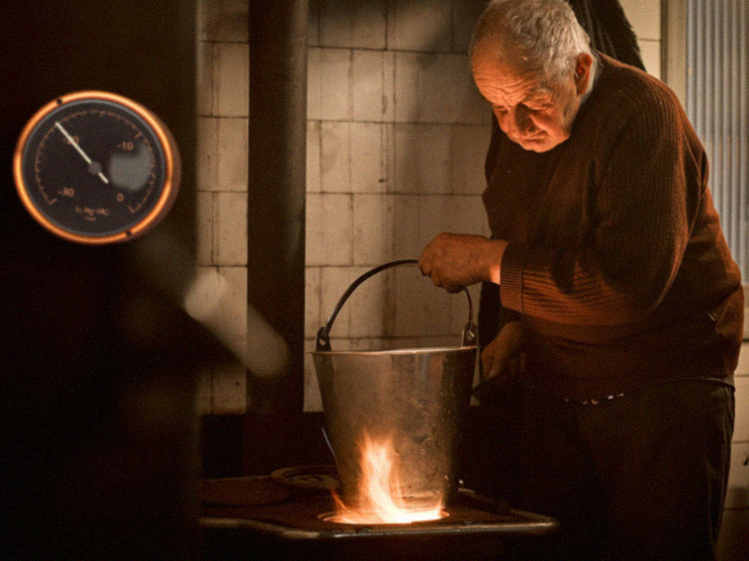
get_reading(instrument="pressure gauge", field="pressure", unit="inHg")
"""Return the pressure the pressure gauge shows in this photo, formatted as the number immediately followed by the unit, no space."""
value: -20inHg
